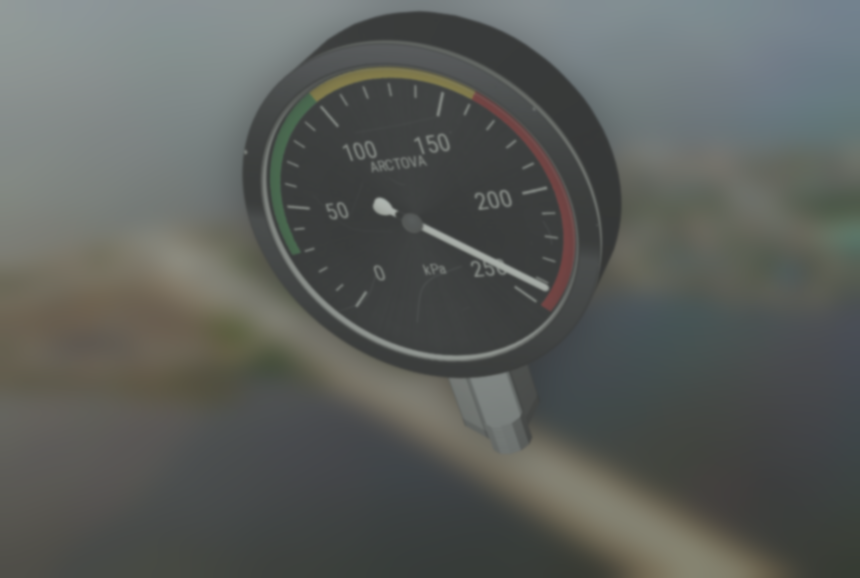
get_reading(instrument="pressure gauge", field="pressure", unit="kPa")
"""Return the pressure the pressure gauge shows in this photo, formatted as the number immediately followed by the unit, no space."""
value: 240kPa
